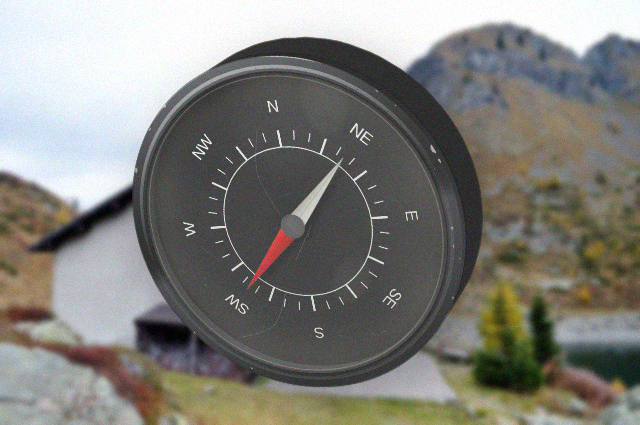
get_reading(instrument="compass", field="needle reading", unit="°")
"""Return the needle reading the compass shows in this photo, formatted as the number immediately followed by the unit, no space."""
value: 225°
